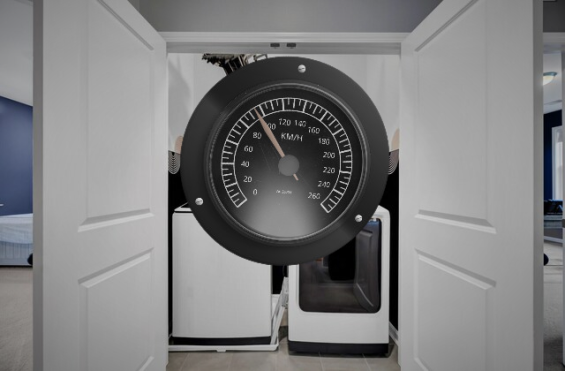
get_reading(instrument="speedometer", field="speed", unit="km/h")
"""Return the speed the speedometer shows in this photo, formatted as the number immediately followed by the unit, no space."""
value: 95km/h
